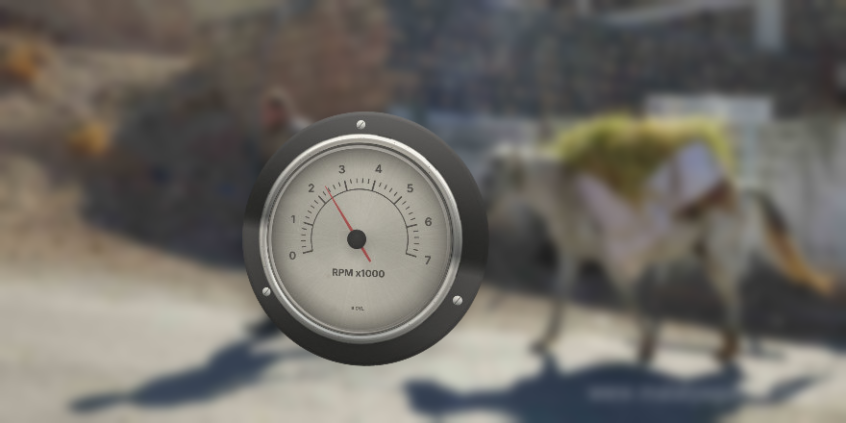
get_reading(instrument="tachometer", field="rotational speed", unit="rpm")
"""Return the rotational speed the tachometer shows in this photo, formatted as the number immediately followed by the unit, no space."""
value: 2400rpm
